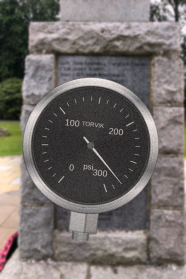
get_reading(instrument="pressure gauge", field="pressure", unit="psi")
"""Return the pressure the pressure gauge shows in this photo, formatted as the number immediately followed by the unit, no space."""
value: 280psi
